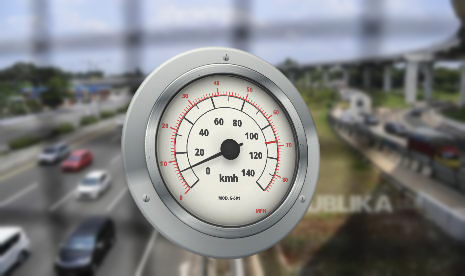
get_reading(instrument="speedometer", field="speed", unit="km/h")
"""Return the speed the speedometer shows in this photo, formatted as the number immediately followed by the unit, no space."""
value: 10km/h
